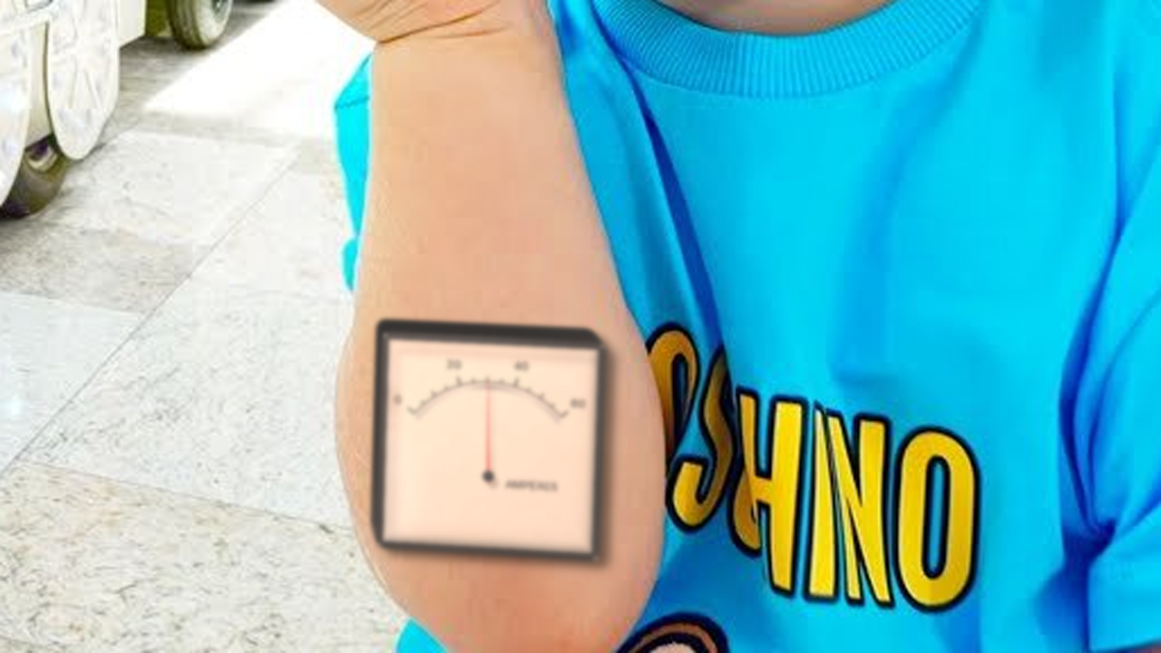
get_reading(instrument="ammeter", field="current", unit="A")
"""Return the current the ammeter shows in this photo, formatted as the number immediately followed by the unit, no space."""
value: 30A
